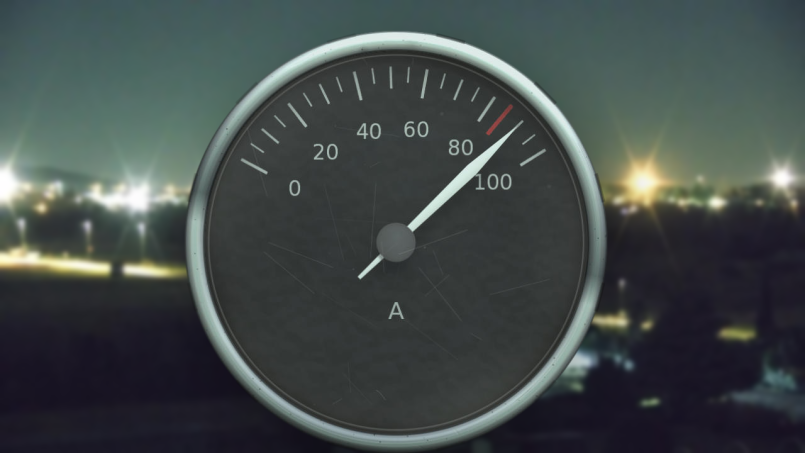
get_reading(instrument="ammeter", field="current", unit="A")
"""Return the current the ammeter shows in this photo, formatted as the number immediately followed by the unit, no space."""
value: 90A
